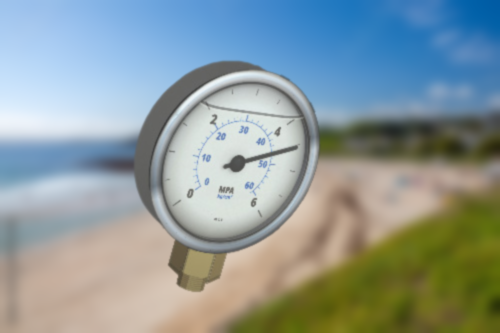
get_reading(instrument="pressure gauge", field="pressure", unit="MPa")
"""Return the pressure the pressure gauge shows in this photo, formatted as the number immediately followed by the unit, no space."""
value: 4.5MPa
